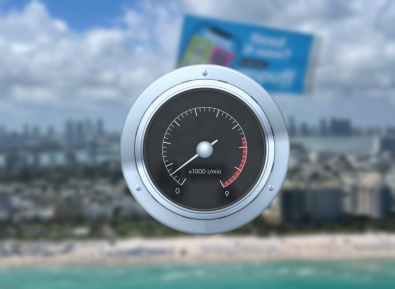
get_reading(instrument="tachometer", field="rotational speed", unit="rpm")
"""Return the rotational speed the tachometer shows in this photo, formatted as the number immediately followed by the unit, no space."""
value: 600rpm
